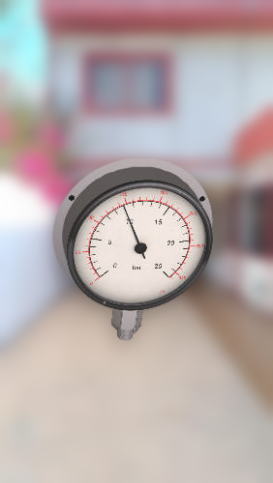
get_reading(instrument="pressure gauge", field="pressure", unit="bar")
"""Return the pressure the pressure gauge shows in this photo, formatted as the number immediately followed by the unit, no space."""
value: 10bar
